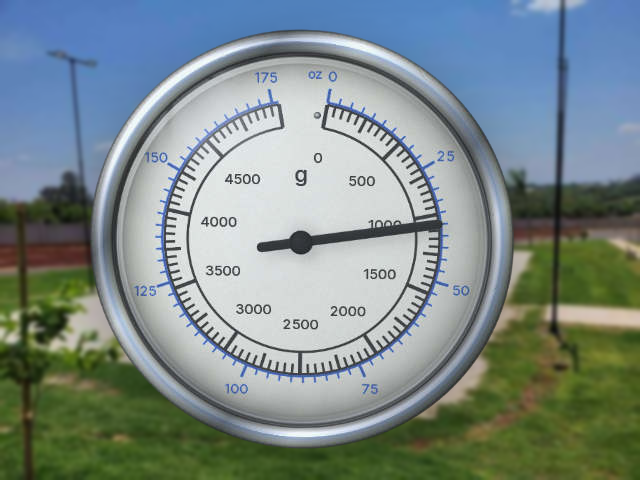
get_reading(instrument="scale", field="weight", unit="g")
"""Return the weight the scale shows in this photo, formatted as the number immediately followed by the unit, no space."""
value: 1050g
